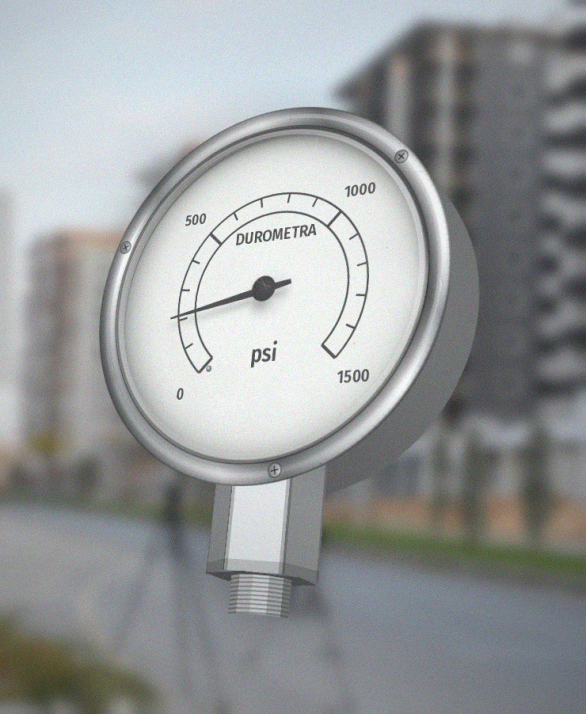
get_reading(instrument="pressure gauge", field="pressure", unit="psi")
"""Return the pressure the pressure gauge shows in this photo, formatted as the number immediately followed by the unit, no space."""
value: 200psi
